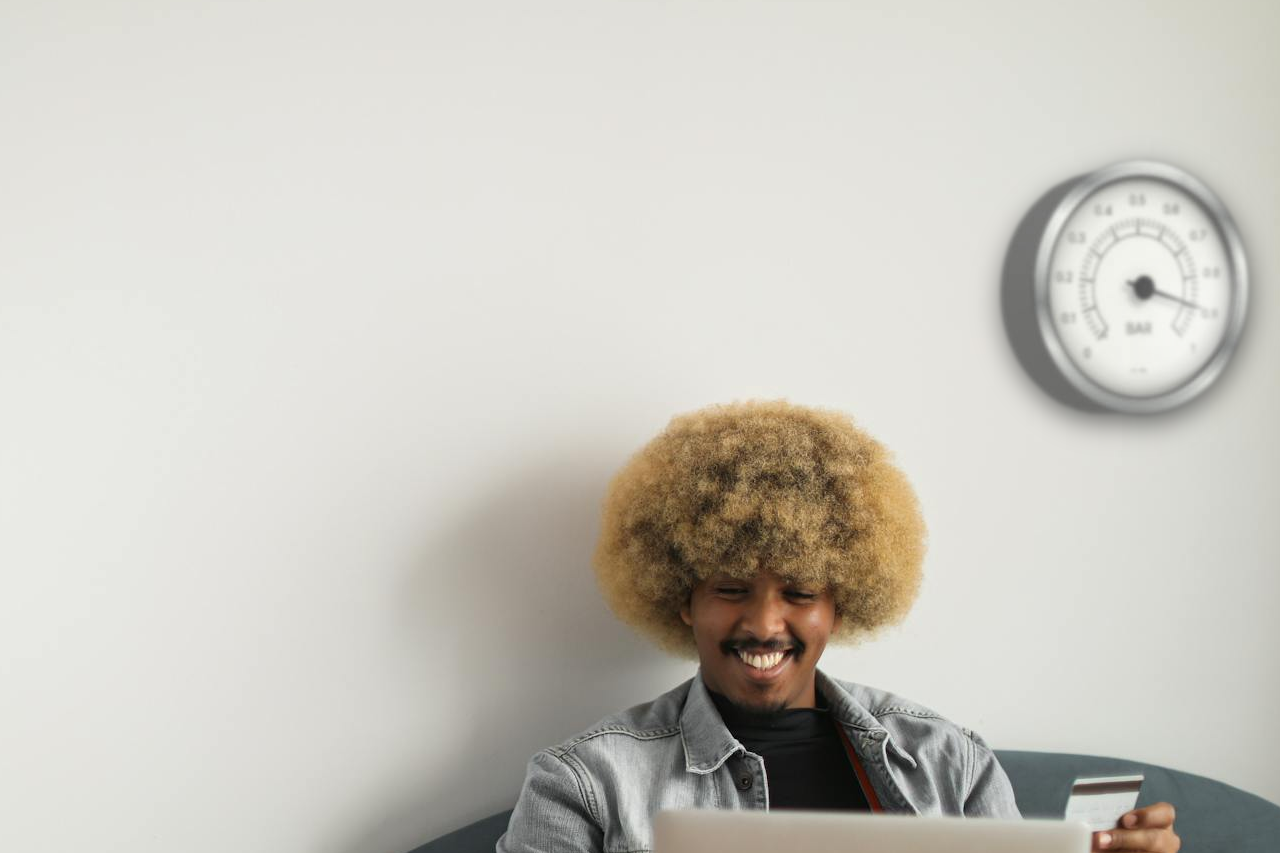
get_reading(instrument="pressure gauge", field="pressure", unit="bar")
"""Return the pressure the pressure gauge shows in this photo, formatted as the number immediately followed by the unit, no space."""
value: 0.9bar
